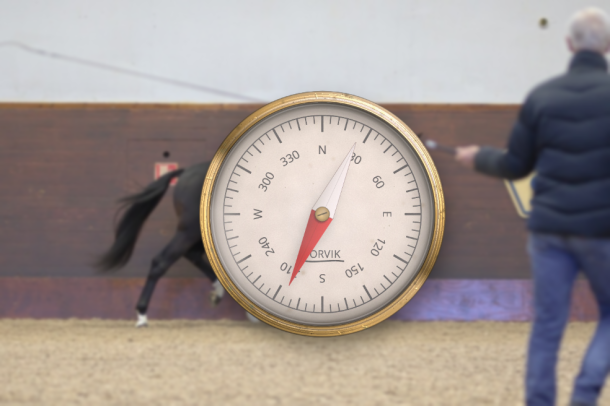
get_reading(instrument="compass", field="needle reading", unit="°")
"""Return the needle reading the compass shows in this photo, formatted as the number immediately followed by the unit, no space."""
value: 205°
